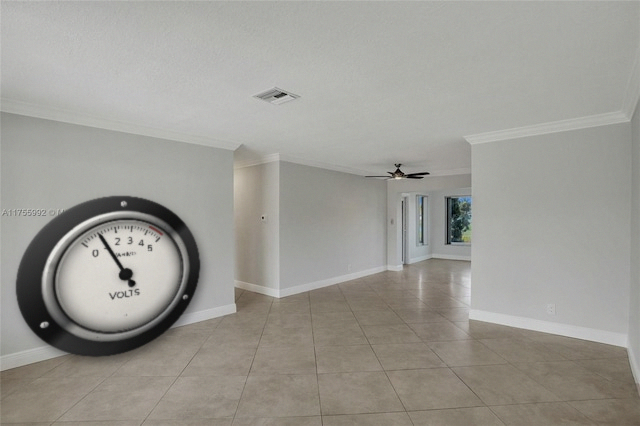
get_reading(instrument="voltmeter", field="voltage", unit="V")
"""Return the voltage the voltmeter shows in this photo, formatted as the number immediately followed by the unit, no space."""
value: 1V
